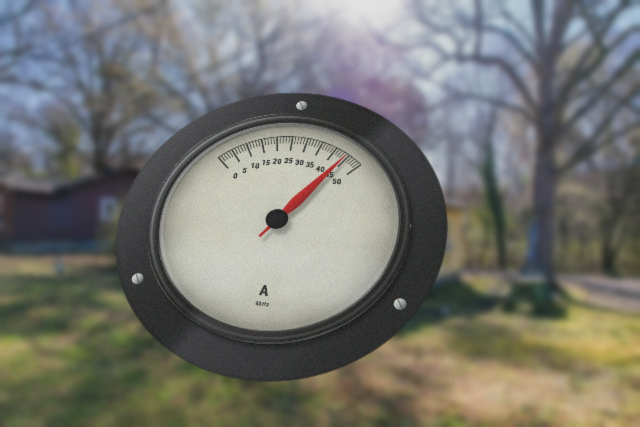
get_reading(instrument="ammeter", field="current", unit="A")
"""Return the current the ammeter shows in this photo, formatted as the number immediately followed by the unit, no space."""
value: 45A
